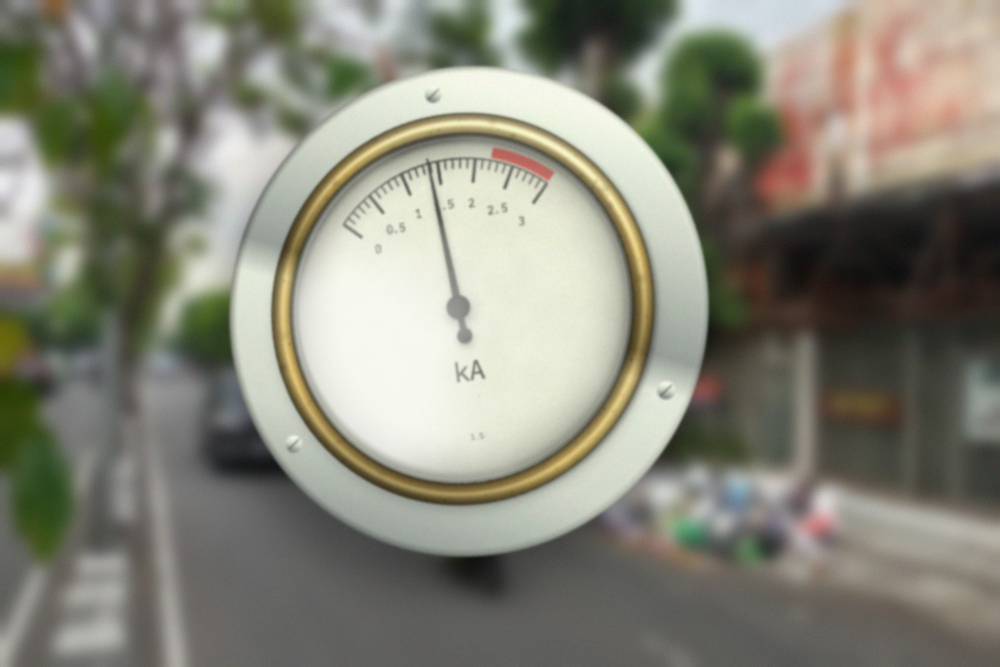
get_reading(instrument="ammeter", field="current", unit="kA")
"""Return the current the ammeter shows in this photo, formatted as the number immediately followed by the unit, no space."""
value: 1.4kA
